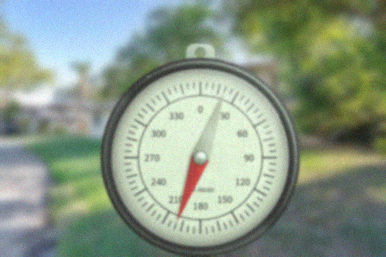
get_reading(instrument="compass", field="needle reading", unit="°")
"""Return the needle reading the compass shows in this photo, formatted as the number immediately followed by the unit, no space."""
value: 200°
